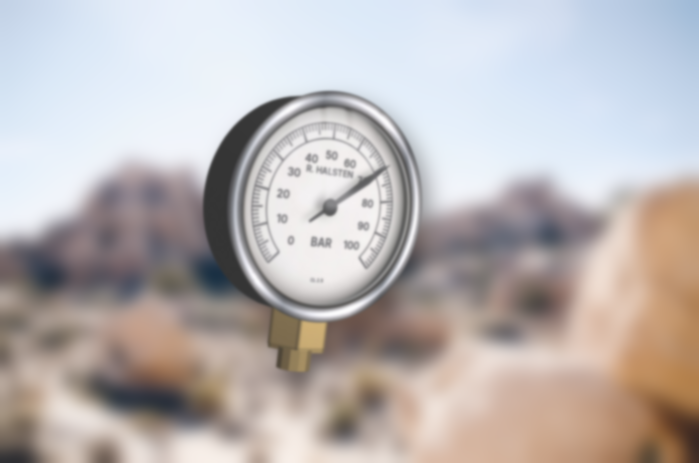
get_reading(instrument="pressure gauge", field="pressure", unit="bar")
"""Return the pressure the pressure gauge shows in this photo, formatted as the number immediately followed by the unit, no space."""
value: 70bar
